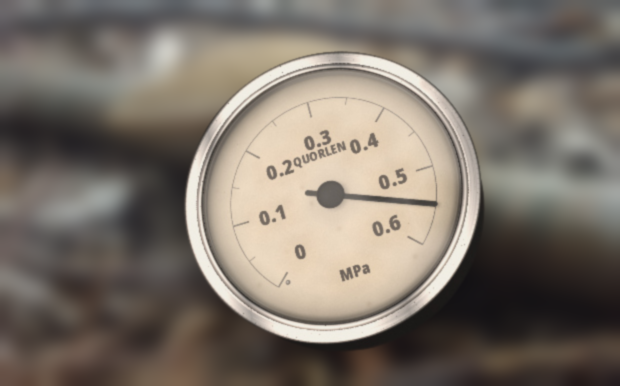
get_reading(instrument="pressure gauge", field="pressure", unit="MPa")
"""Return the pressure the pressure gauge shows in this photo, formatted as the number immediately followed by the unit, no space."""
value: 0.55MPa
